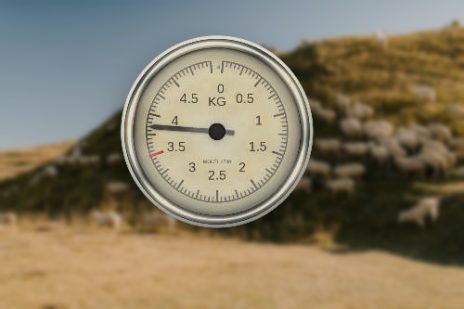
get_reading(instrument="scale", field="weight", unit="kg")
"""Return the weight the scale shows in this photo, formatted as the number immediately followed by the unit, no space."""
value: 3.85kg
